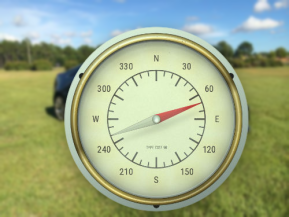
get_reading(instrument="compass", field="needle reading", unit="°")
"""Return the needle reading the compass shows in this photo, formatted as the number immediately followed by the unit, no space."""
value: 70°
